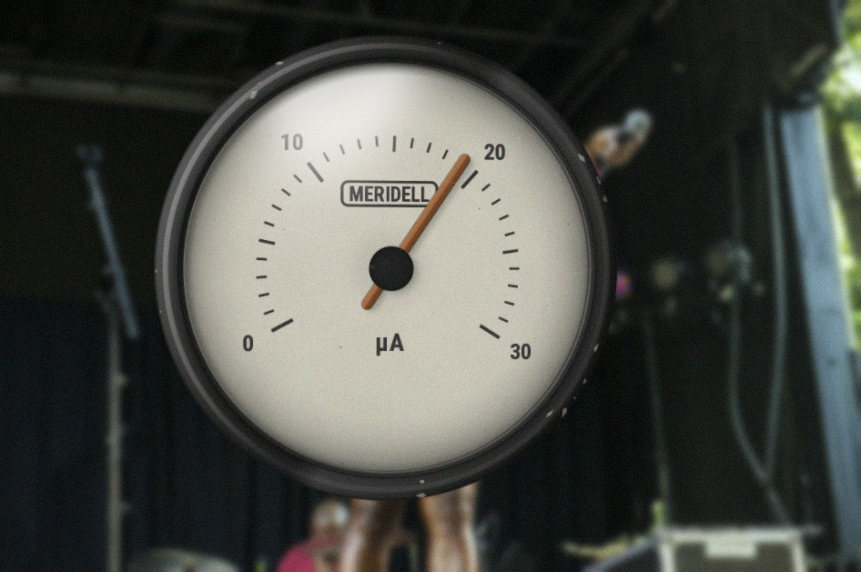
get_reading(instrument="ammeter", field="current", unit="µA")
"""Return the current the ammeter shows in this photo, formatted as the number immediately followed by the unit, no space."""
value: 19µA
